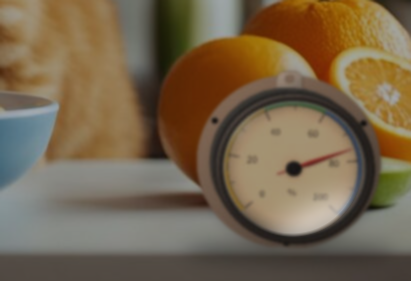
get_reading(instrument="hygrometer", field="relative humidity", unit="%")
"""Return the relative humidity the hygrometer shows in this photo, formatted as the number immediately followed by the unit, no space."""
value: 75%
